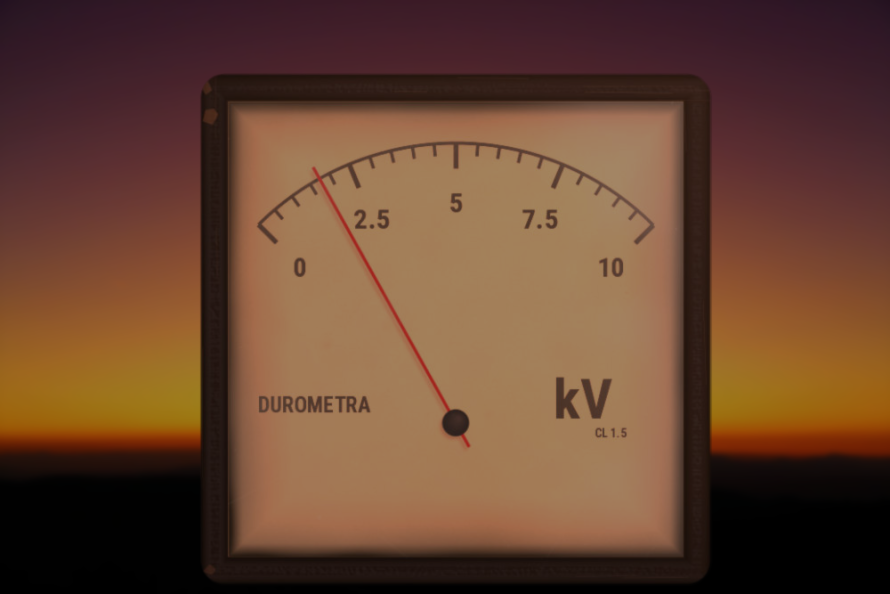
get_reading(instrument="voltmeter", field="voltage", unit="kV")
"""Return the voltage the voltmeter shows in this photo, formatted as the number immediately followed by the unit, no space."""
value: 1.75kV
